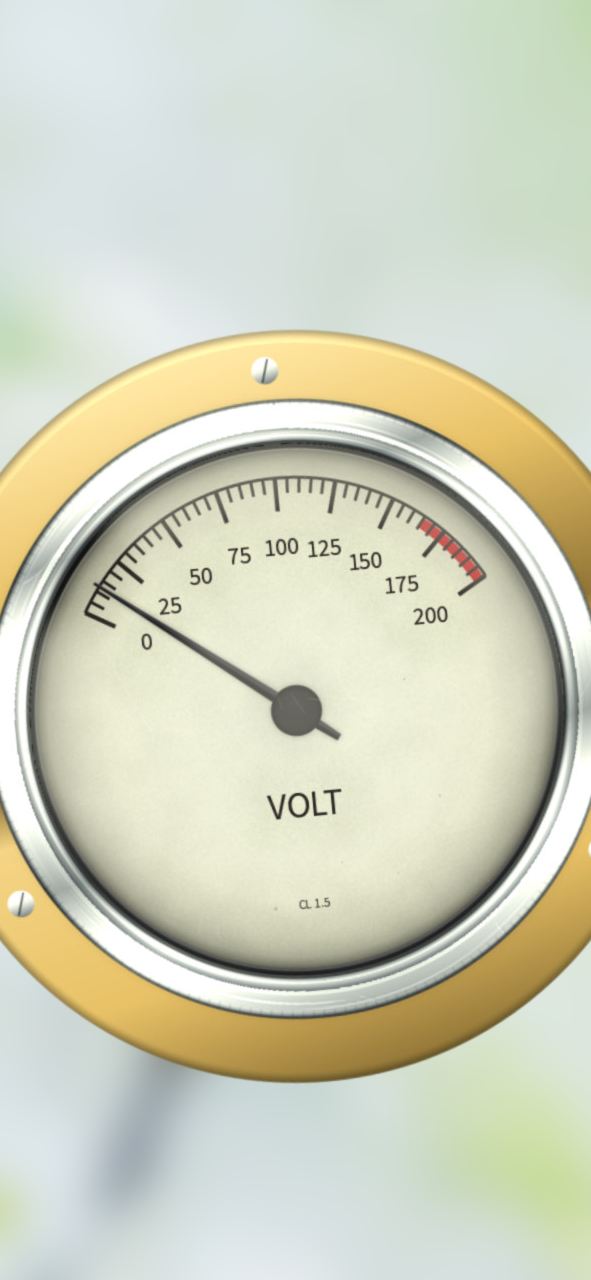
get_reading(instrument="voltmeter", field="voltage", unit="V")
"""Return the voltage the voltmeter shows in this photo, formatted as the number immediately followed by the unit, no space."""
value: 12.5V
